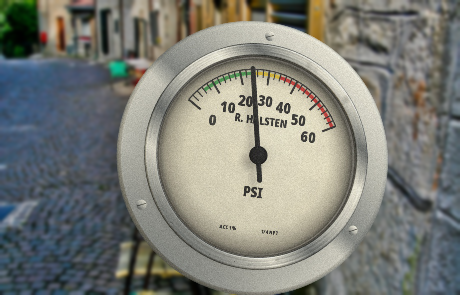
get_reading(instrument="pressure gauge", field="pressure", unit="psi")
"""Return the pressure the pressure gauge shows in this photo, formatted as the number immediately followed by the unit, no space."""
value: 24psi
